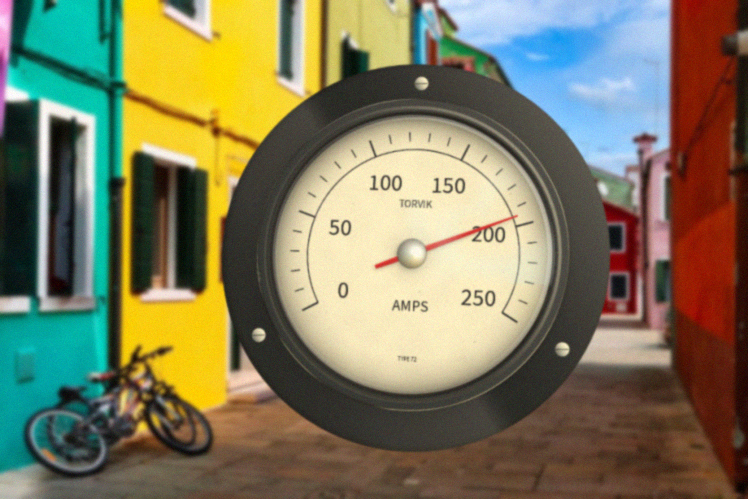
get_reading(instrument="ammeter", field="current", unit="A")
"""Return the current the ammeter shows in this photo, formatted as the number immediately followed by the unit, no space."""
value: 195A
